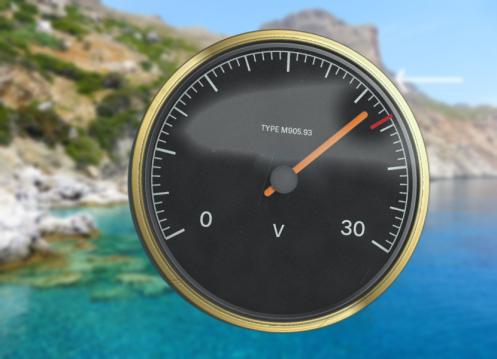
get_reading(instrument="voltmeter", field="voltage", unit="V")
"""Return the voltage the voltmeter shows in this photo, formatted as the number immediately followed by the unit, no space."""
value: 21V
